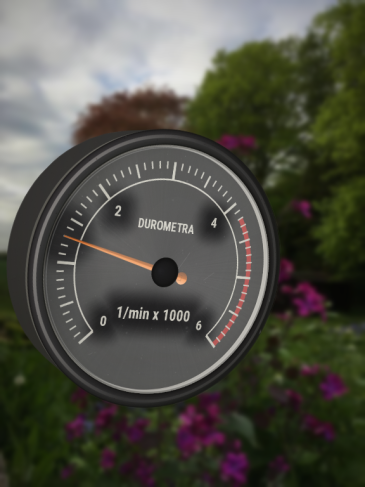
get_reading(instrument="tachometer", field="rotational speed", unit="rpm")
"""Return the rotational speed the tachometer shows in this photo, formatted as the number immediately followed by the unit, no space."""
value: 1300rpm
